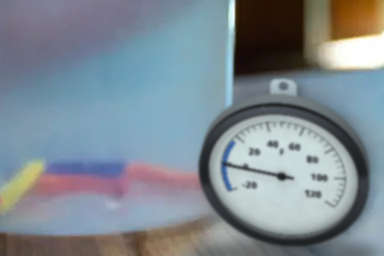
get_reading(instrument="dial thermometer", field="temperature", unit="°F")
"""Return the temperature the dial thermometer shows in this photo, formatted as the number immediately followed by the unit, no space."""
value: 0°F
